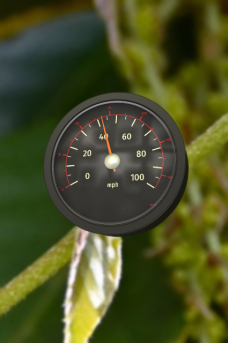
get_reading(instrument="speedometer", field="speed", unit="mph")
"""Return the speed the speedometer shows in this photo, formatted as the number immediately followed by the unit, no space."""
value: 42.5mph
